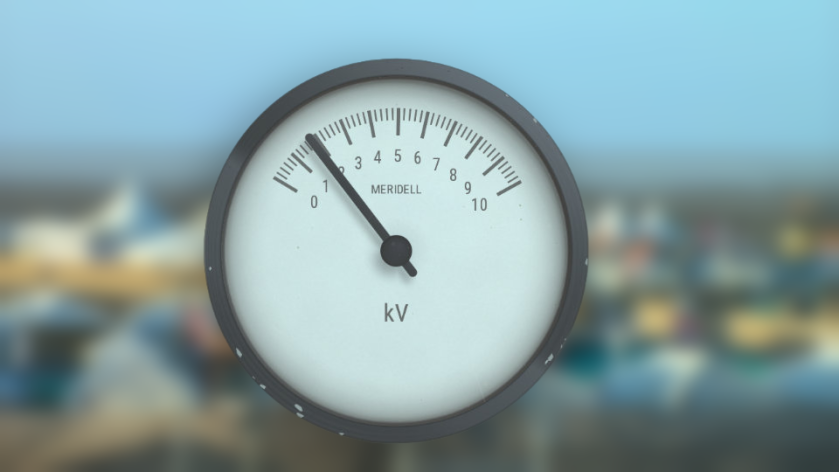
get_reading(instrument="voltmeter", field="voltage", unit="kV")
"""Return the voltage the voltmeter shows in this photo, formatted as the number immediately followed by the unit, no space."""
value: 1.8kV
